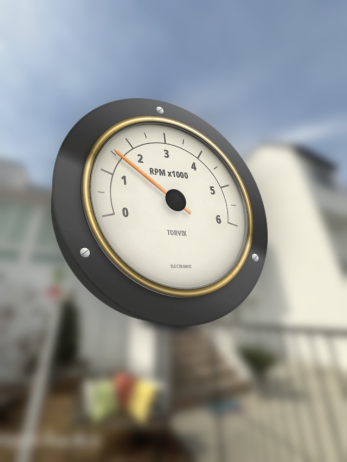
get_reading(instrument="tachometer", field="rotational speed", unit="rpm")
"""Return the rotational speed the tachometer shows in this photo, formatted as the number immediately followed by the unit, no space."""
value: 1500rpm
